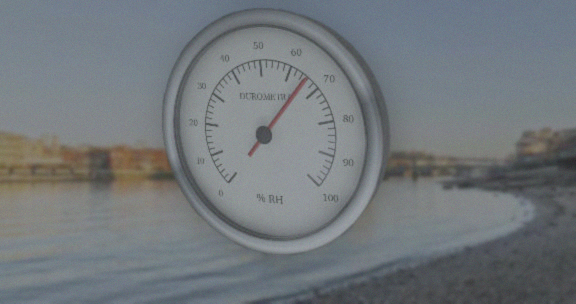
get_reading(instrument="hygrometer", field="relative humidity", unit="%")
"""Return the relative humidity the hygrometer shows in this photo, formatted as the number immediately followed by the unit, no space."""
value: 66%
